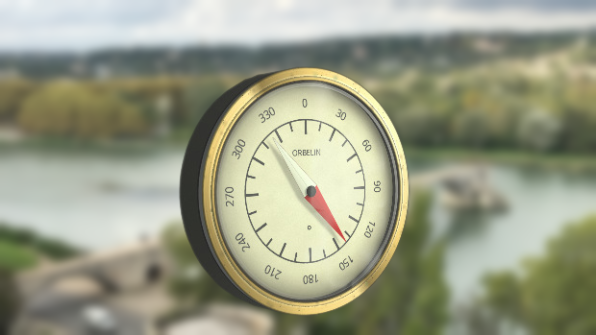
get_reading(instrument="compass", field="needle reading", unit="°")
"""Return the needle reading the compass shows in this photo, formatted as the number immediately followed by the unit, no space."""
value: 142.5°
